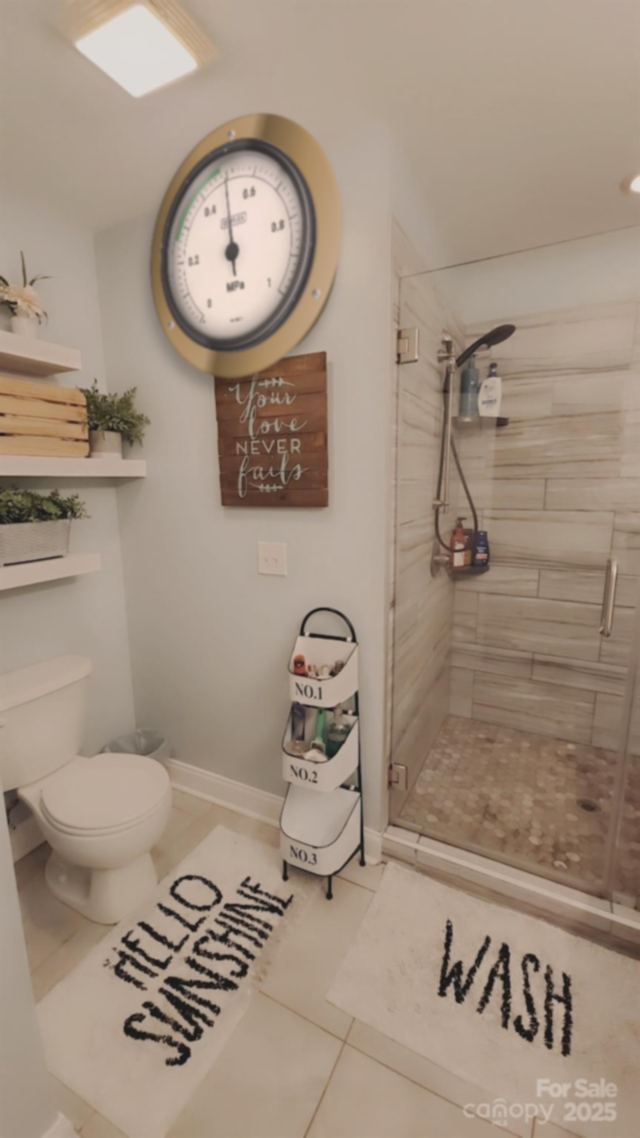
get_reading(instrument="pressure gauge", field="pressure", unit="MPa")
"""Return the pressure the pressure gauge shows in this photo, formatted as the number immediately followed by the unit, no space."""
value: 0.5MPa
